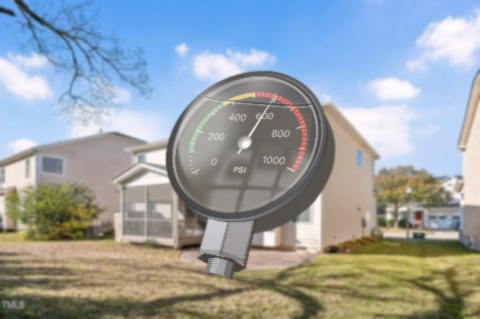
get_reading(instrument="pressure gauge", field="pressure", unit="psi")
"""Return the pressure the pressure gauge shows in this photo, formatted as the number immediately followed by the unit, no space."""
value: 600psi
